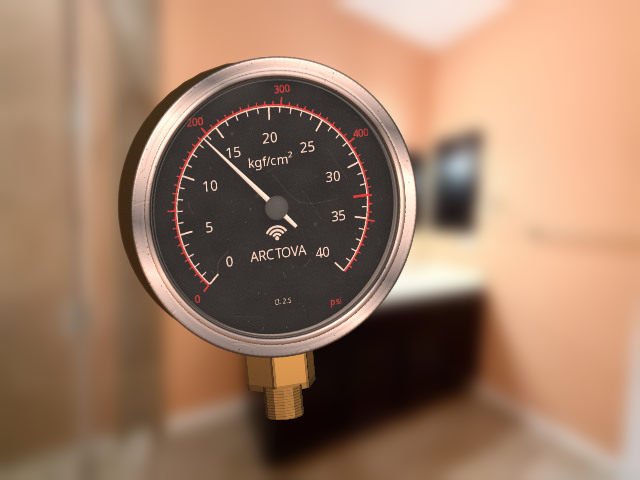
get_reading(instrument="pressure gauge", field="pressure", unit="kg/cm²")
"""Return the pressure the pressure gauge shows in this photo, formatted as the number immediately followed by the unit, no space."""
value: 13.5kg/cm²
